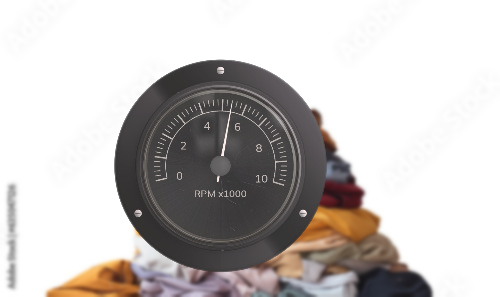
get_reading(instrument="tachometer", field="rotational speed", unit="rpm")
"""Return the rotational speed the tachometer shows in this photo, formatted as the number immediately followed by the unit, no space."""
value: 5400rpm
